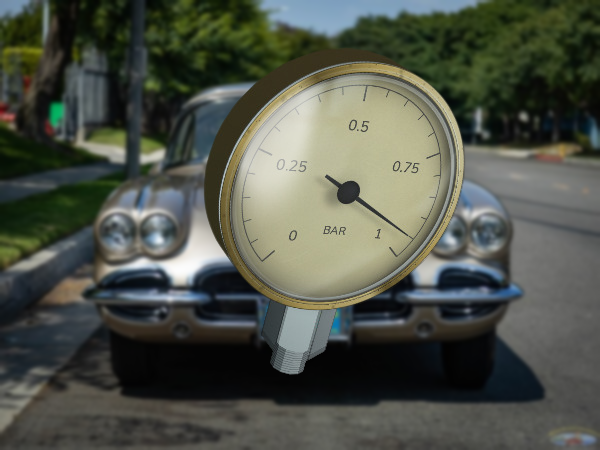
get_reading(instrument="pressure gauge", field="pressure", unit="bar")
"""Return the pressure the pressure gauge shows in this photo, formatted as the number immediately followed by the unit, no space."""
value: 0.95bar
